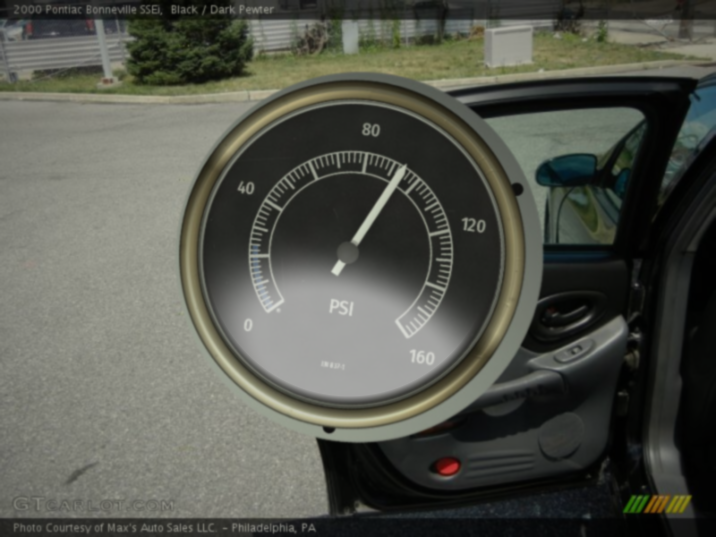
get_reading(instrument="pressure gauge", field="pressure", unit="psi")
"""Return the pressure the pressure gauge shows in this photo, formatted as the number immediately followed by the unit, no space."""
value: 94psi
